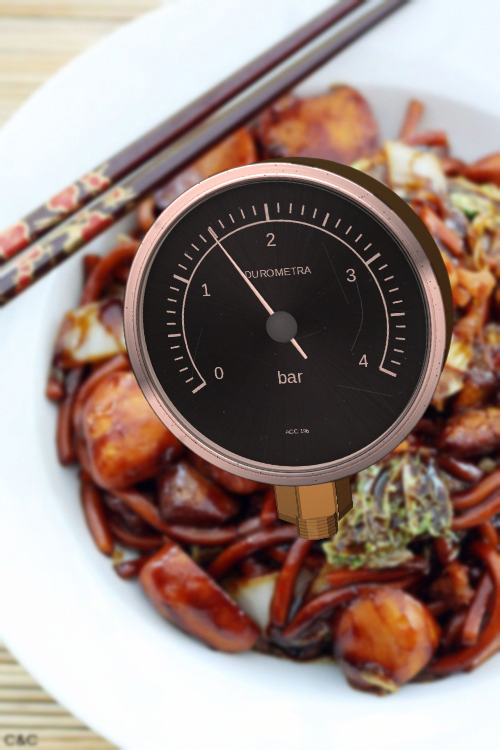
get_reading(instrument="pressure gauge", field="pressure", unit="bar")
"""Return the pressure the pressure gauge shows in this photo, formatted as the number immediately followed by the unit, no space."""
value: 1.5bar
